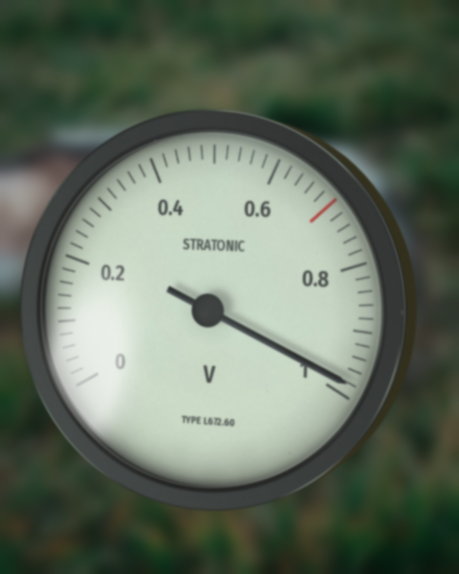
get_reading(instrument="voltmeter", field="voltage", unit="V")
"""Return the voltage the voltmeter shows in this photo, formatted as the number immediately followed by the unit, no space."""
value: 0.98V
